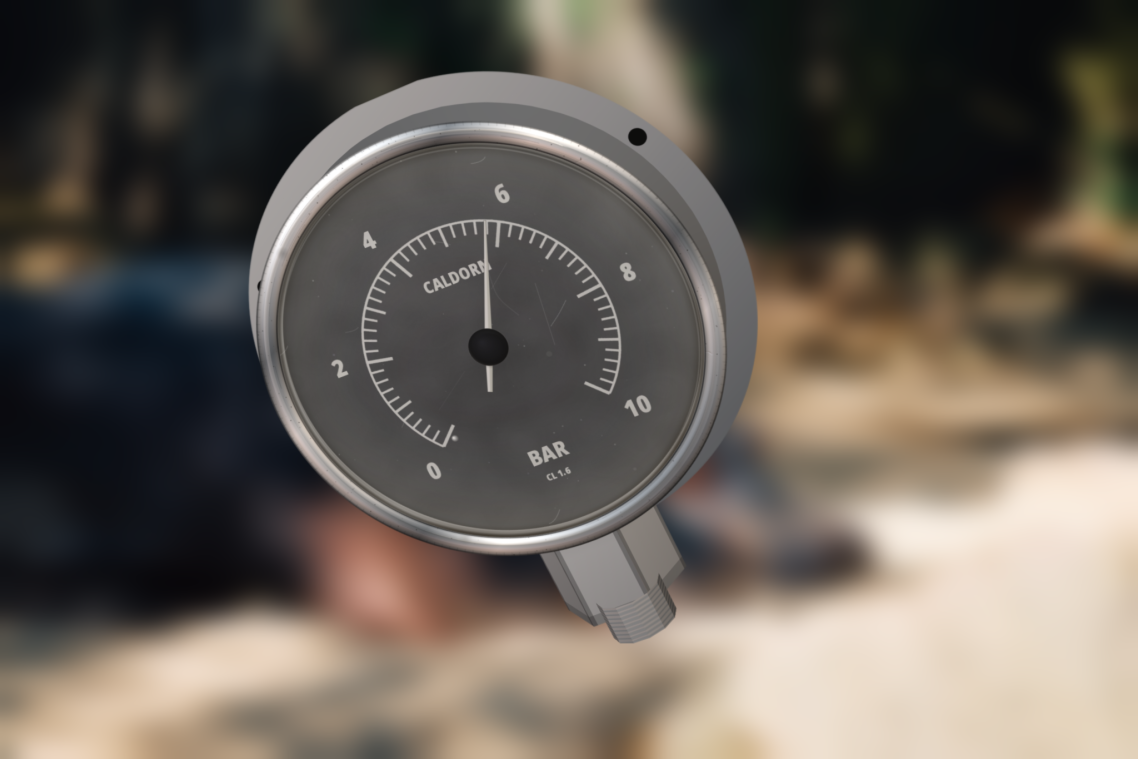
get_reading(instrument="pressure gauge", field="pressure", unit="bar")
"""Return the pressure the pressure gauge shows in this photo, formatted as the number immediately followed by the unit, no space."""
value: 5.8bar
